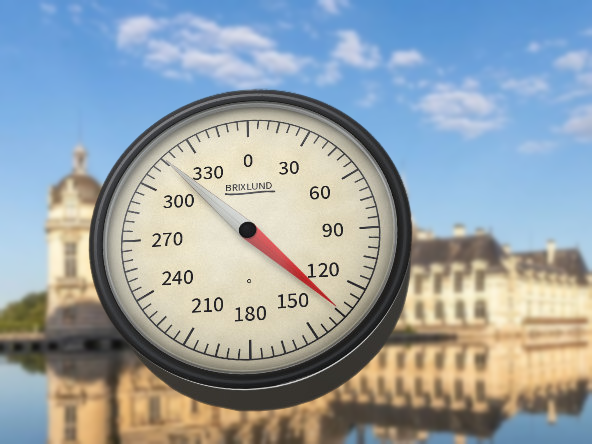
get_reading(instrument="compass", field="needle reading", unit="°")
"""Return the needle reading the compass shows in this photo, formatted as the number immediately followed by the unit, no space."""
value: 135°
